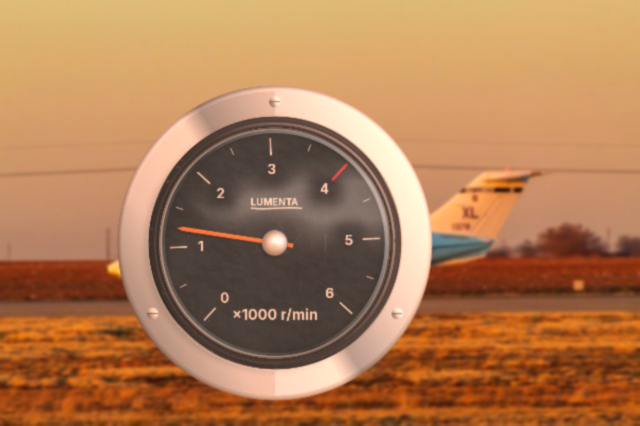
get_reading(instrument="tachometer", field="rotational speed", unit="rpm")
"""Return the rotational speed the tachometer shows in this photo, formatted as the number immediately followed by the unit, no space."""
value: 1250rpm
